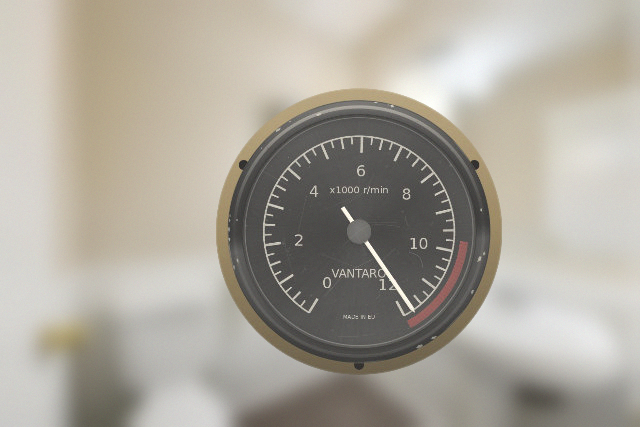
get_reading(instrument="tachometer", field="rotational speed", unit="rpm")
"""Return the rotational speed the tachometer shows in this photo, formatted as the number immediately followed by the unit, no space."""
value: 11750rpm
